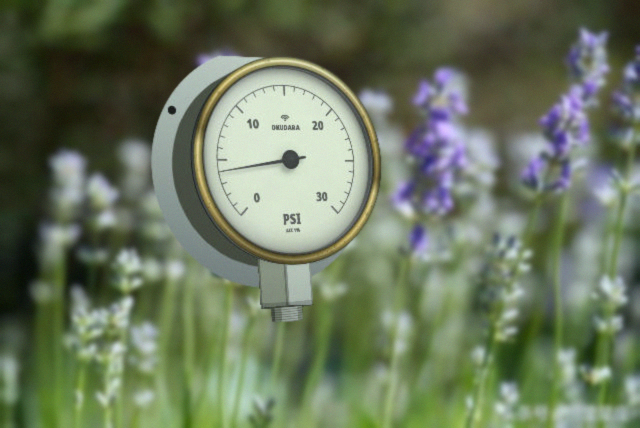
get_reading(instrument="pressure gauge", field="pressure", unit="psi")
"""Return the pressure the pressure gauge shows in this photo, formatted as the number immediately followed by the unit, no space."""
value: 4psi
